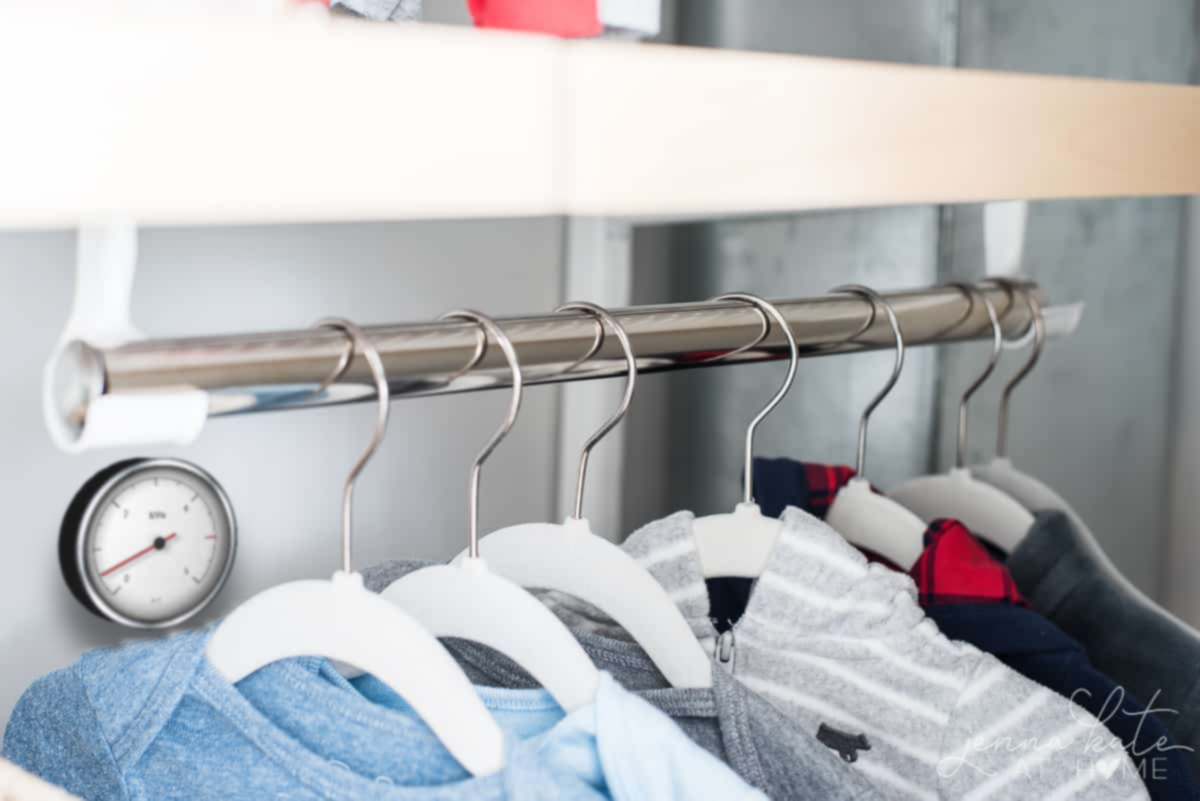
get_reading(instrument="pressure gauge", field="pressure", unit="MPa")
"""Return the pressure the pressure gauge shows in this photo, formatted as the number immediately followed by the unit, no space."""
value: 0.5MPa
